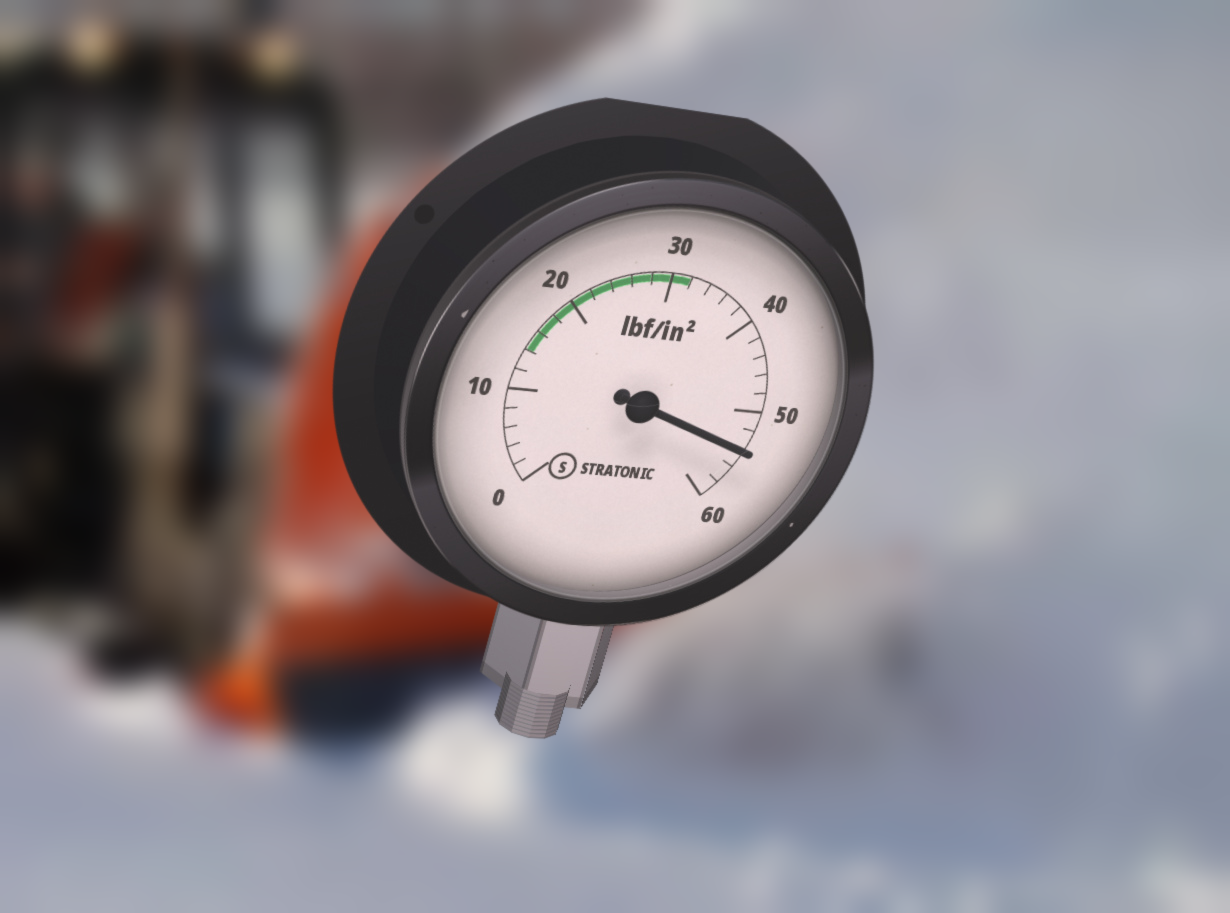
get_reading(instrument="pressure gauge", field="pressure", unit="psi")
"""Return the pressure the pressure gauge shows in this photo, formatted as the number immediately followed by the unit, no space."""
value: 54psi
